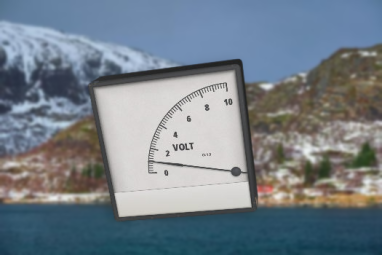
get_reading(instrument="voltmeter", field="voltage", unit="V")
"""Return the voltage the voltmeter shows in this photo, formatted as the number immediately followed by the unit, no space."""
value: 1V
